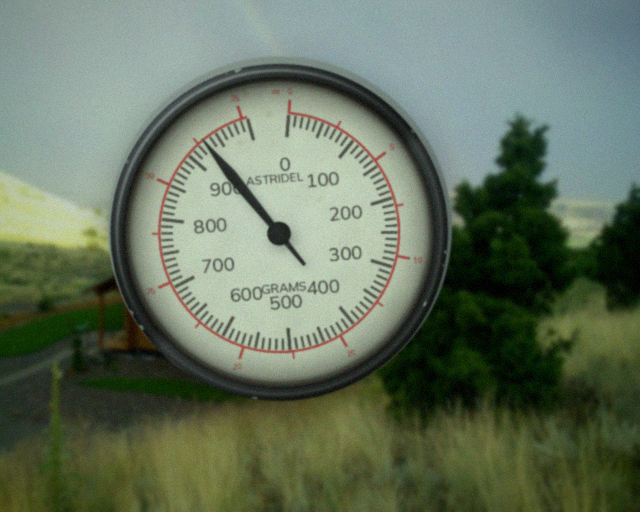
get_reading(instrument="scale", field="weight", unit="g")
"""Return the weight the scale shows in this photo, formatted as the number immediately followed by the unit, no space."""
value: 930g
